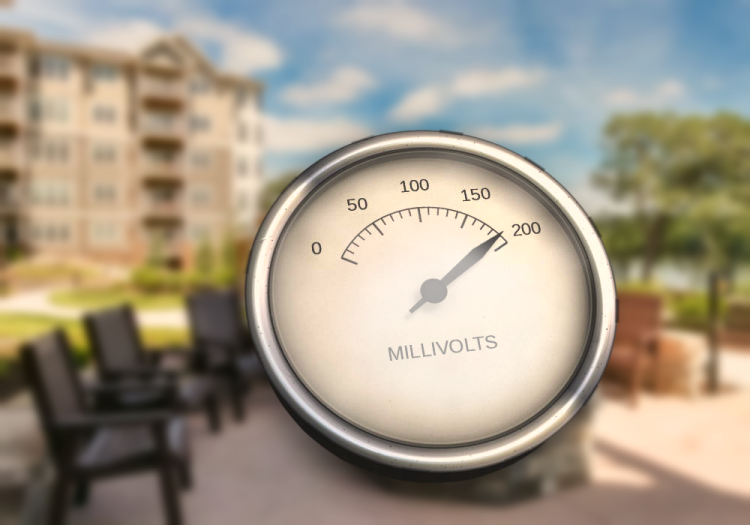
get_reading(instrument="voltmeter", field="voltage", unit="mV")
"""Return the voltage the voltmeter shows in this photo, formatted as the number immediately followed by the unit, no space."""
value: 190mV
